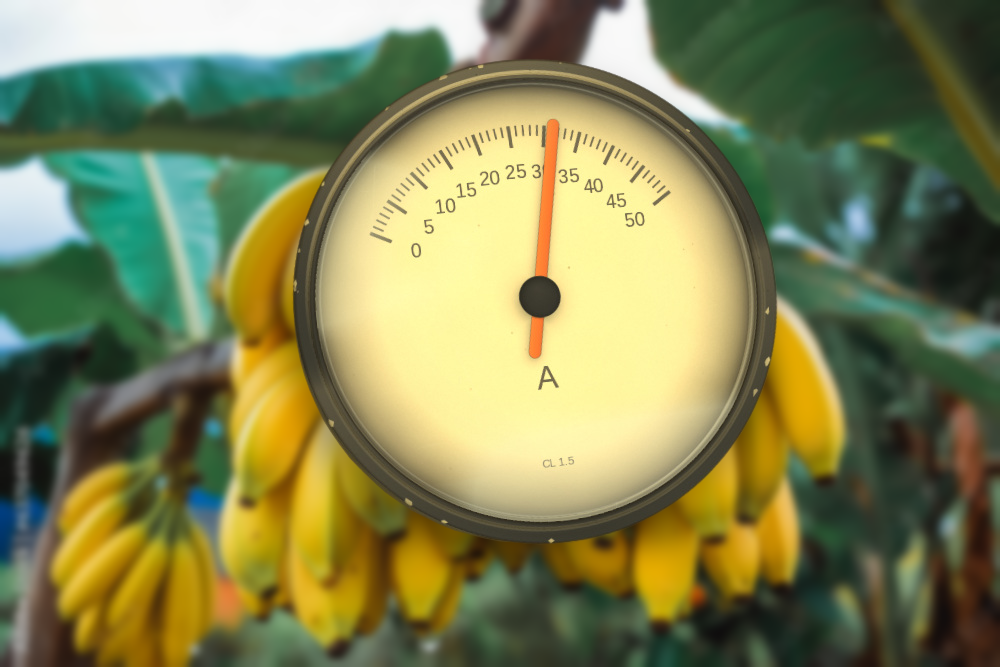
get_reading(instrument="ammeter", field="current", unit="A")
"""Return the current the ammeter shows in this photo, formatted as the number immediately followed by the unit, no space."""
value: 31A
